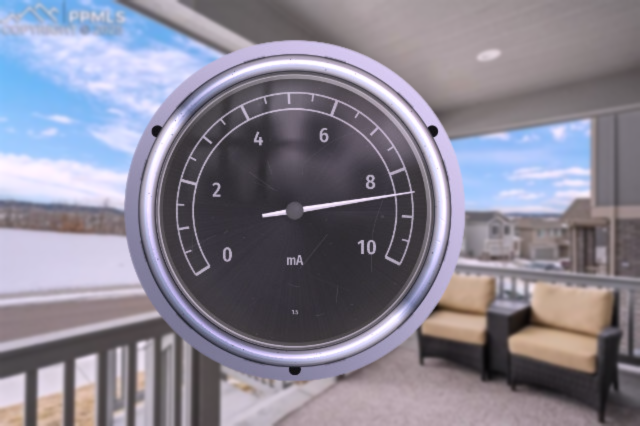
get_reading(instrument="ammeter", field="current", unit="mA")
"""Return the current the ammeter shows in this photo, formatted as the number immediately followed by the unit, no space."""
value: 8.5mA
